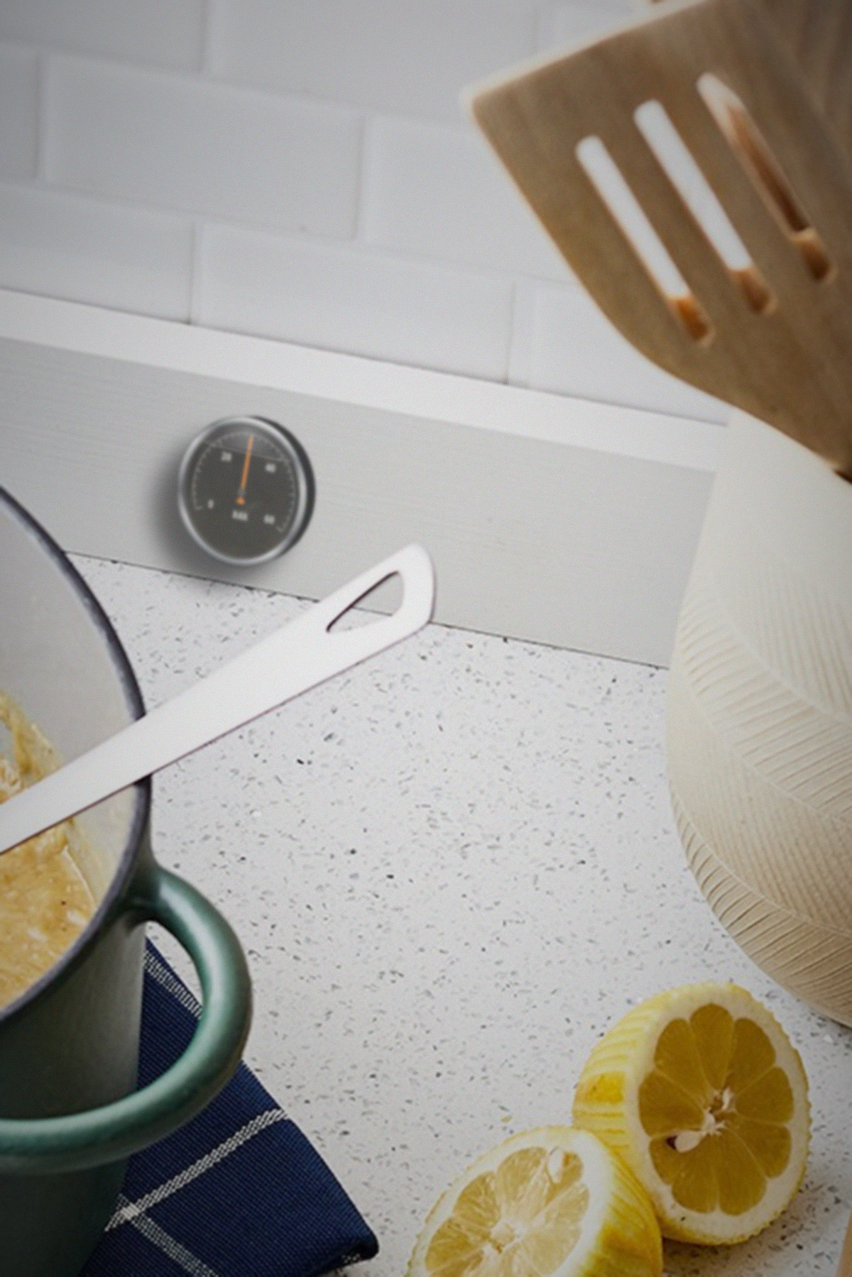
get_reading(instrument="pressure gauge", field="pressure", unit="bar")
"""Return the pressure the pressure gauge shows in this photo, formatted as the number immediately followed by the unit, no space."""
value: 30bar
